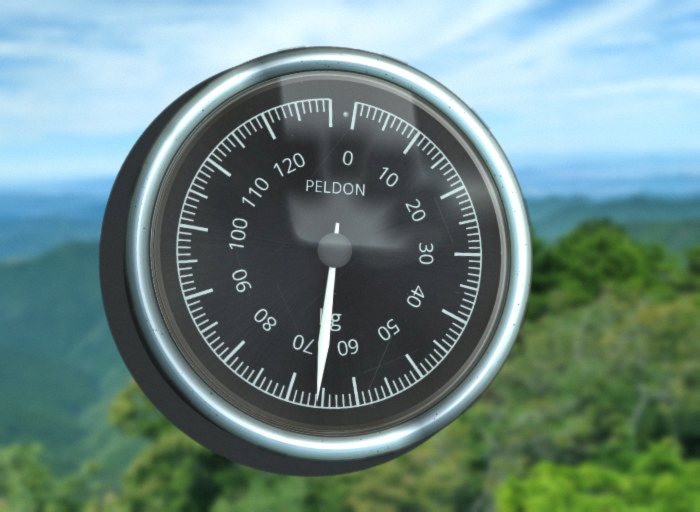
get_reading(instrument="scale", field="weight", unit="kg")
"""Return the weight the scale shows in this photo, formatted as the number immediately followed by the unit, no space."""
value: 66kg
